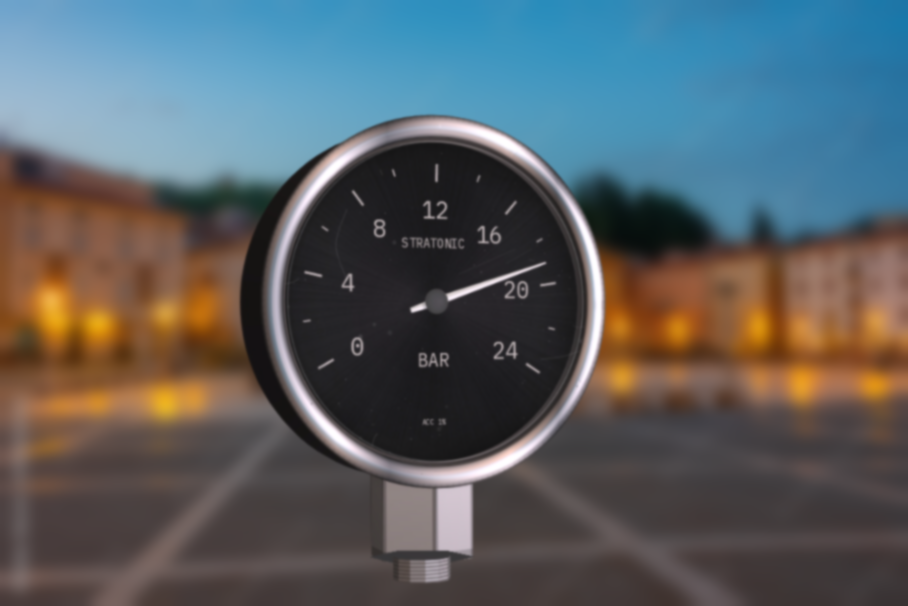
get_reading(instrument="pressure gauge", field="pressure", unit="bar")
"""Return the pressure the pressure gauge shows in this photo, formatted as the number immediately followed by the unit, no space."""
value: 19bar
